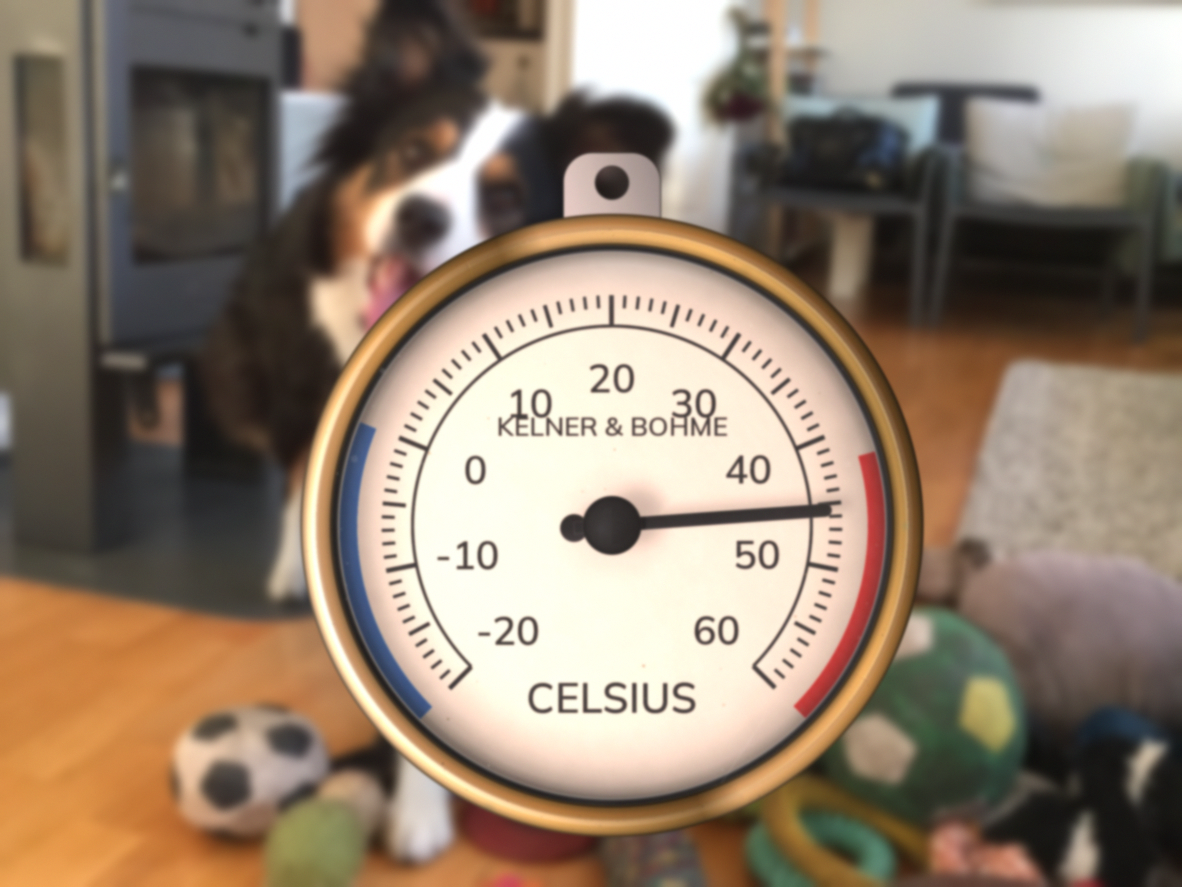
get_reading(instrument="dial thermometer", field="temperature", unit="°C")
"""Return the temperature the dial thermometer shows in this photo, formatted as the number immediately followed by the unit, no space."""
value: 45.5°C
